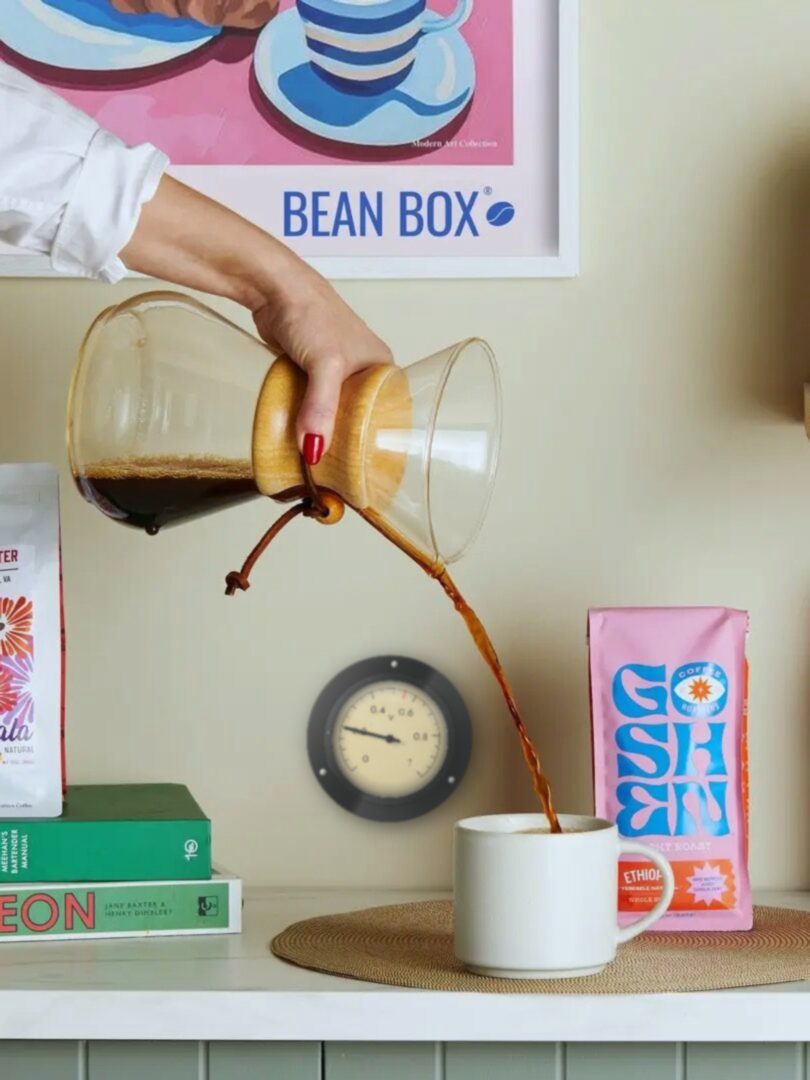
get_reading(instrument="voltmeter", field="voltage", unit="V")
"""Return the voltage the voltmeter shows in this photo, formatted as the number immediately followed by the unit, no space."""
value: 0.2V
